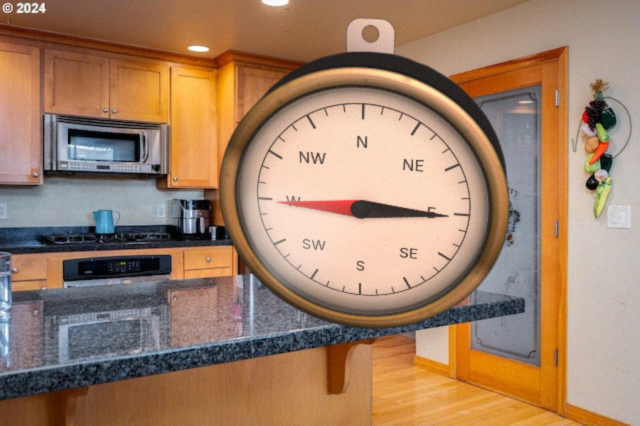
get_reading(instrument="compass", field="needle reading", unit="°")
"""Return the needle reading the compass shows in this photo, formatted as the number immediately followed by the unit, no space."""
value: 270°
